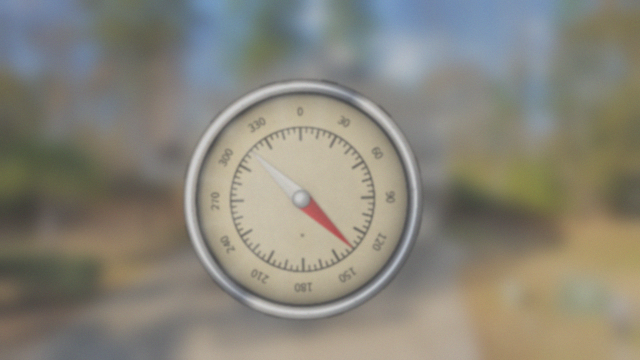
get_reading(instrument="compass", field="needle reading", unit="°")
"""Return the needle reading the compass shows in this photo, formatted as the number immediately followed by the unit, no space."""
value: 135°
